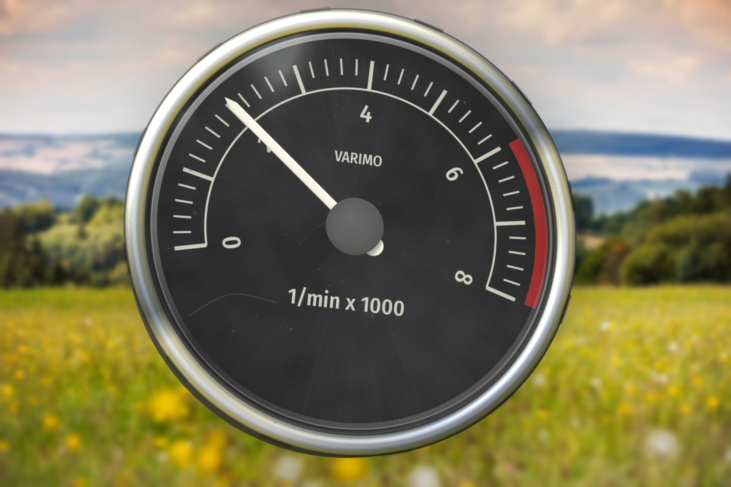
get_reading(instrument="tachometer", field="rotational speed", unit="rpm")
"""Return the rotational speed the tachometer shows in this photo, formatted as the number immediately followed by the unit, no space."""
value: 2000rpm
